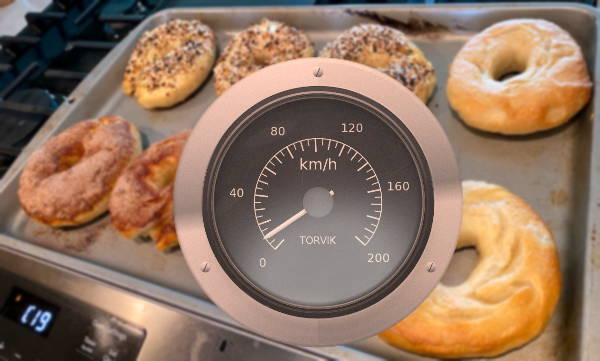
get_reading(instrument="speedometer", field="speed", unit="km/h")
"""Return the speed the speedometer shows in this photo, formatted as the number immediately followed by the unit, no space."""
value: 10km/h
